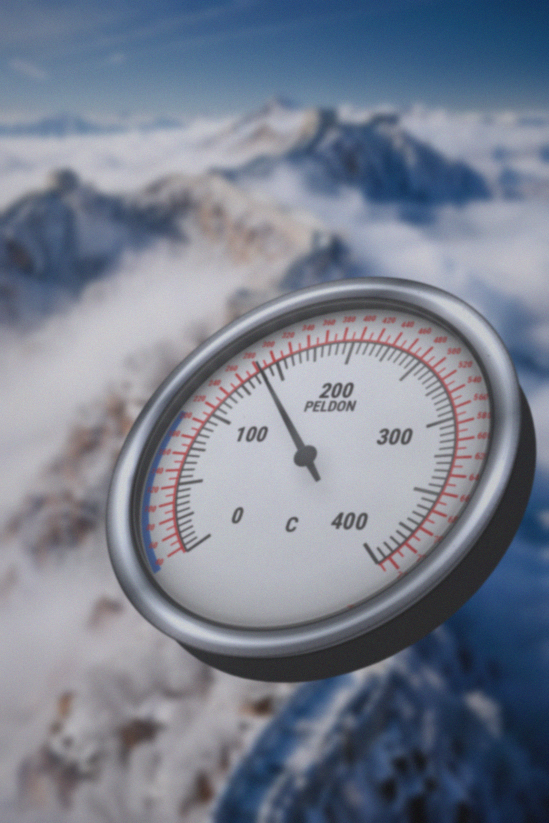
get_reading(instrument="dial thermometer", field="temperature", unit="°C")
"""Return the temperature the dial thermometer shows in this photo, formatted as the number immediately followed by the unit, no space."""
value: 140°C
